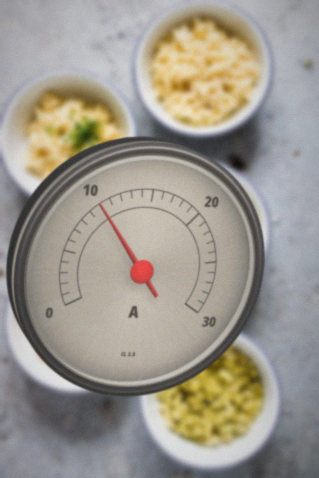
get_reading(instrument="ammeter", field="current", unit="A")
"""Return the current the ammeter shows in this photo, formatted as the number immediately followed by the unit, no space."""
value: 10A
